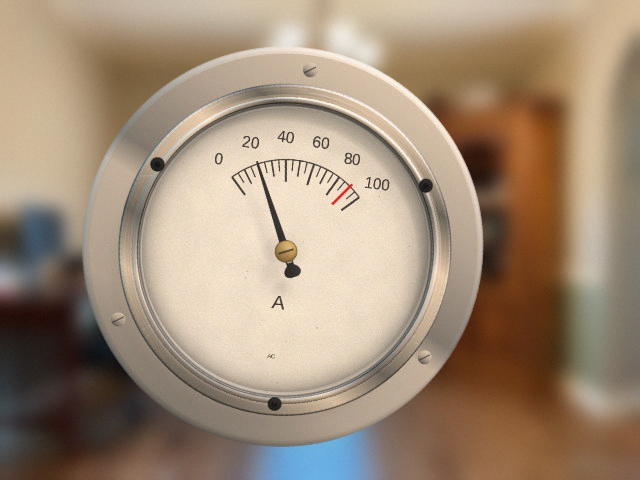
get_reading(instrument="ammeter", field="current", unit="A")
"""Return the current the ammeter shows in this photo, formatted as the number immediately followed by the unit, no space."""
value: 20A
